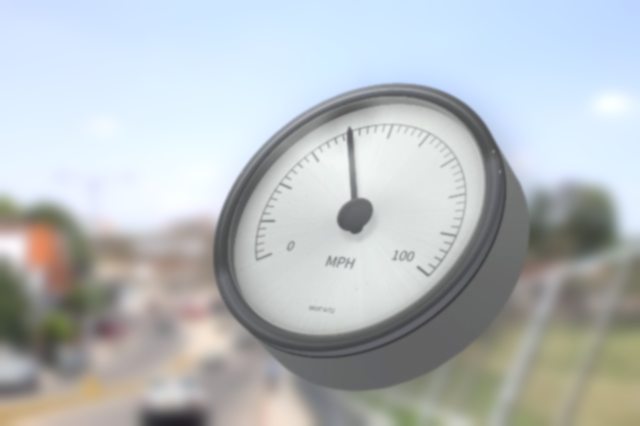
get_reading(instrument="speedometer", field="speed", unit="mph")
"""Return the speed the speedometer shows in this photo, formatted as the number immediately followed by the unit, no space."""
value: 40mph
